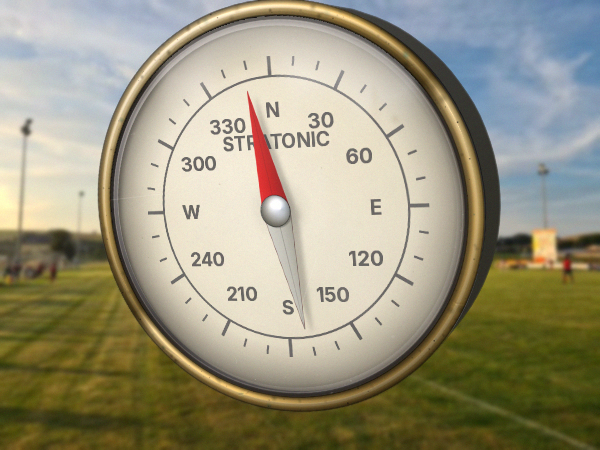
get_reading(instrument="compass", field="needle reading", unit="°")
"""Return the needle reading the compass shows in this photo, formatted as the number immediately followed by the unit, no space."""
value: 350°
